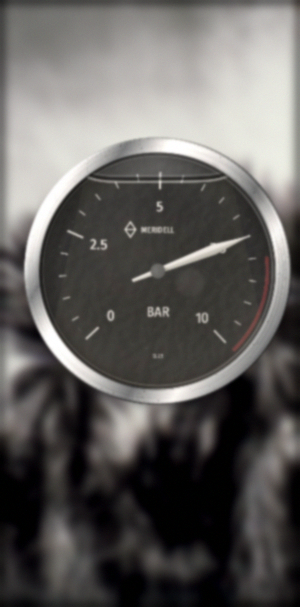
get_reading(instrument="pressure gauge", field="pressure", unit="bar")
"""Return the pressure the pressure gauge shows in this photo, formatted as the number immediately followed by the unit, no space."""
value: 7.5bar
